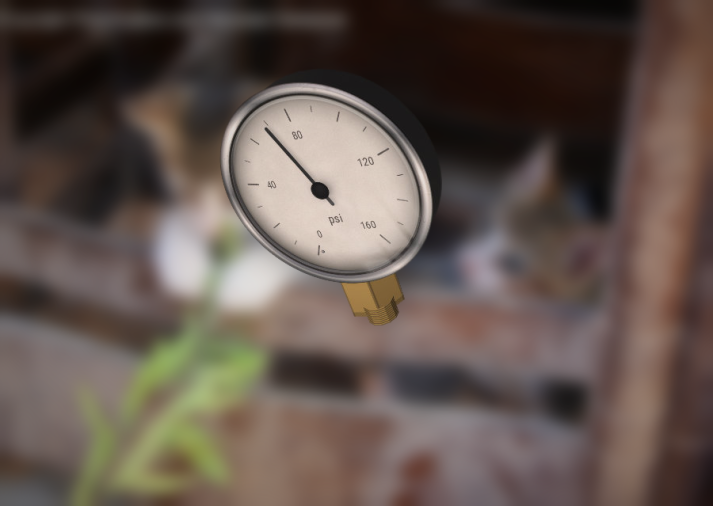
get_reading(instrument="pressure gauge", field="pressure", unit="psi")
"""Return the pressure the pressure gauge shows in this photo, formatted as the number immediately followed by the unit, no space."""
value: 70psi
